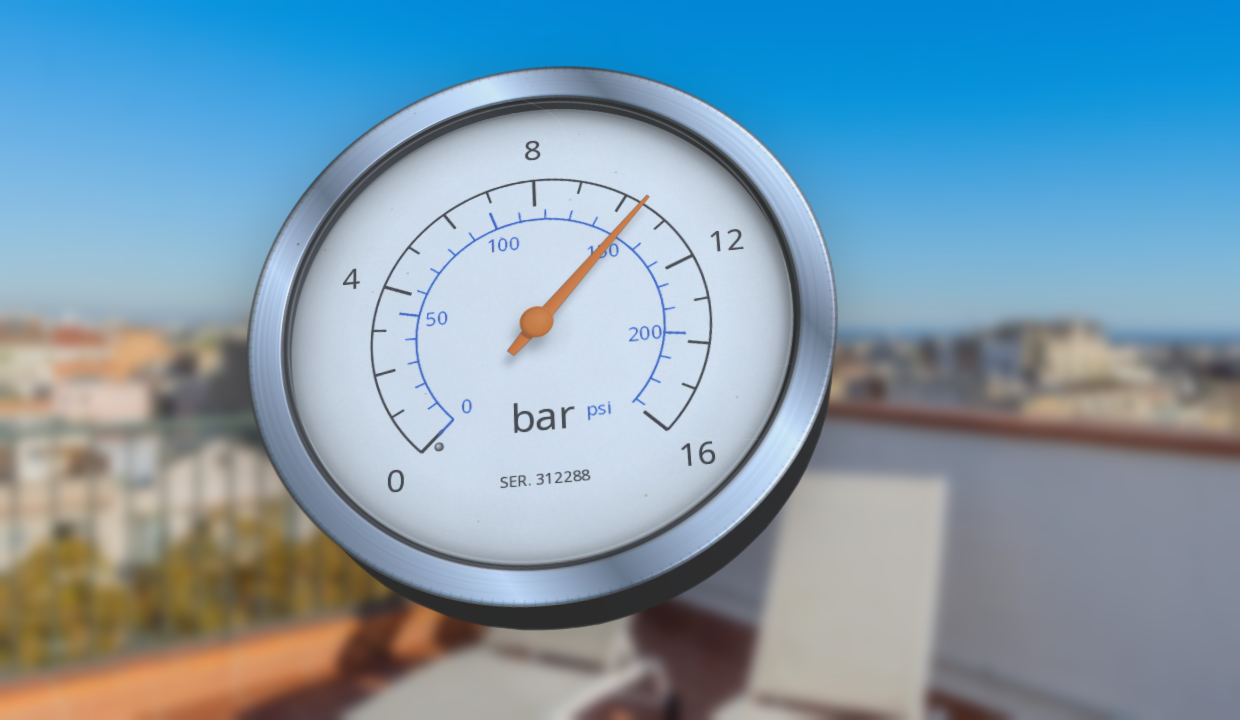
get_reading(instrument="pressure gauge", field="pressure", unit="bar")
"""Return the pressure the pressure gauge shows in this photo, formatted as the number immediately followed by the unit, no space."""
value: 10.5bar
